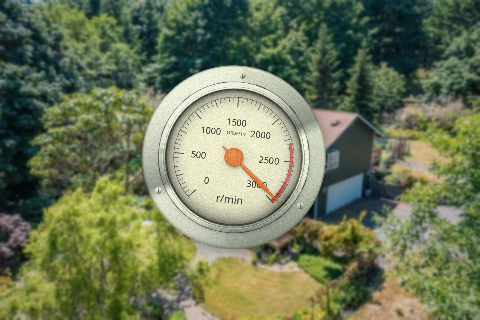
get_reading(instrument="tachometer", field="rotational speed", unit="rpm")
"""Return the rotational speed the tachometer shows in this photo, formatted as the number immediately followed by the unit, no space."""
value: 2950rpm
